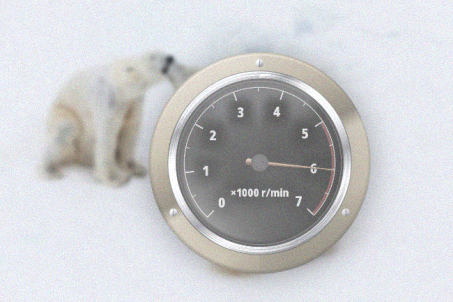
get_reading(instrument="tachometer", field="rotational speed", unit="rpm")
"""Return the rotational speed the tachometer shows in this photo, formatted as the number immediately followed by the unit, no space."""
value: 6000rpm
